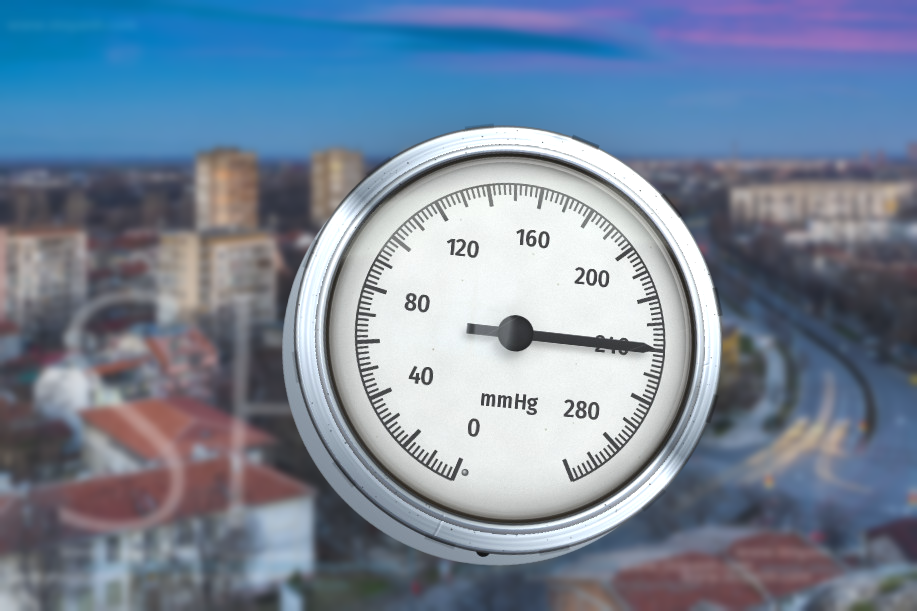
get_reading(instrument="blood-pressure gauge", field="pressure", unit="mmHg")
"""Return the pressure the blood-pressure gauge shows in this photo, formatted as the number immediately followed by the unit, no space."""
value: 240mmHg
